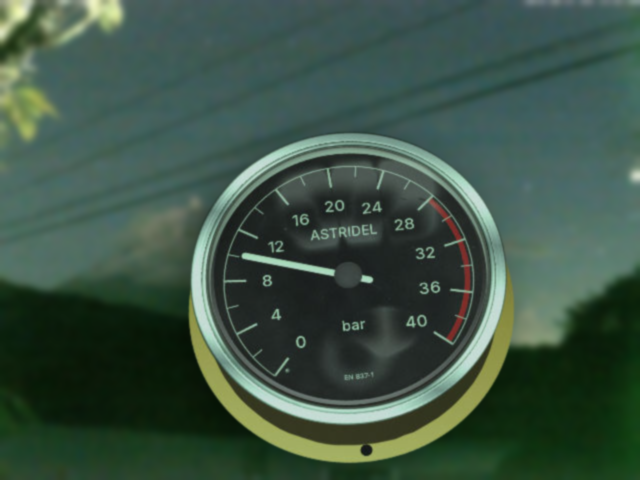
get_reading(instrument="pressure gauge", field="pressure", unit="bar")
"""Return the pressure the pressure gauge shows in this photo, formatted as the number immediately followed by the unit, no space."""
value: 10bar
